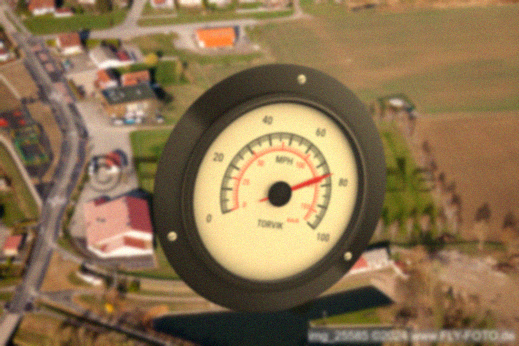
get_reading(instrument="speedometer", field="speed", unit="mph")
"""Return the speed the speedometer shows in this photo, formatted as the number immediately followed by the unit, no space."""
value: 75mph
